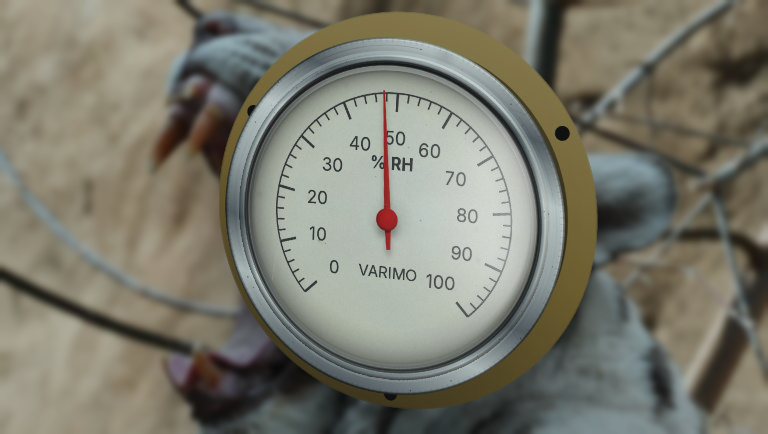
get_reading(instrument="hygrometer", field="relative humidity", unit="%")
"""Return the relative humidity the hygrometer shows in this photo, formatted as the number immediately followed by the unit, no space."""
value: 48%
